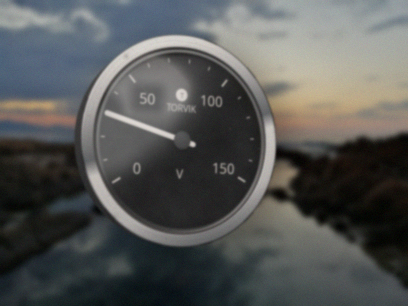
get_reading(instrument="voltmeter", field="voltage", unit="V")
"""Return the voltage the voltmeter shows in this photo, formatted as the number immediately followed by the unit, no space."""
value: 30V
